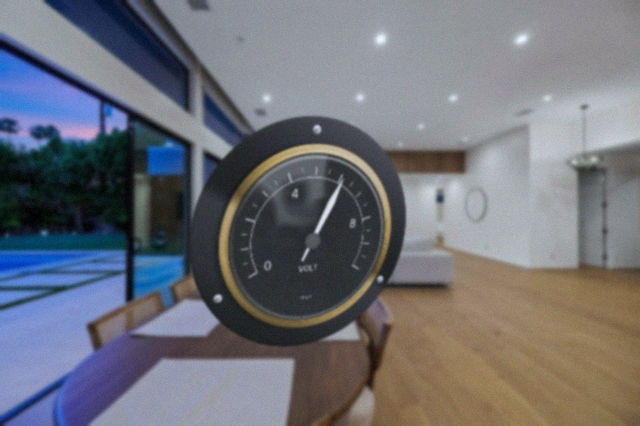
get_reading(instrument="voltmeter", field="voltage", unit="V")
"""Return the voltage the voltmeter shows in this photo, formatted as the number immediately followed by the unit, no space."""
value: 6V
